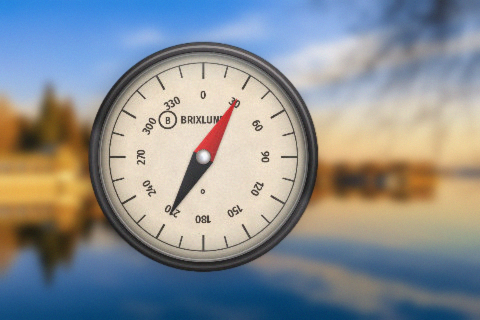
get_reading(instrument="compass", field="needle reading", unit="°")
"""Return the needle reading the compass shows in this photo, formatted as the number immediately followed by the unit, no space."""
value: 30°
